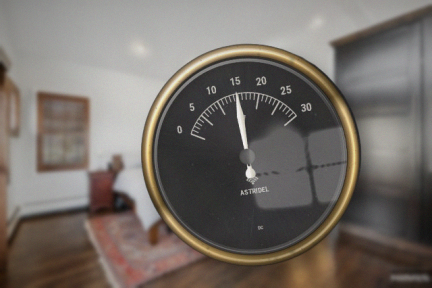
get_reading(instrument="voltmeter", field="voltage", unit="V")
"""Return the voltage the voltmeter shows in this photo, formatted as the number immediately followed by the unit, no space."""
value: 15V
